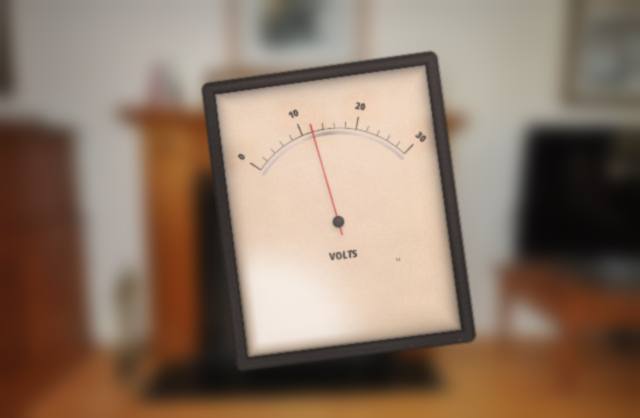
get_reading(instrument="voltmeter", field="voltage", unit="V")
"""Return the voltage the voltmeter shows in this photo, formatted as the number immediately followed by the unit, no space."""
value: 12V
